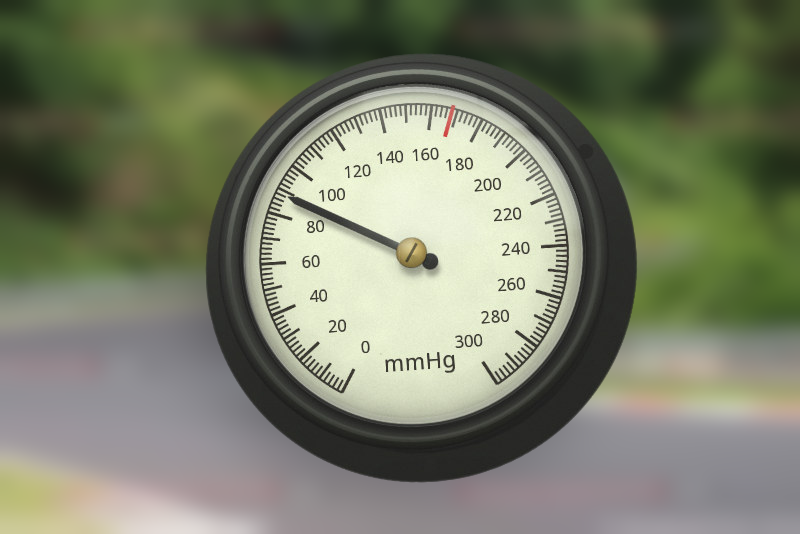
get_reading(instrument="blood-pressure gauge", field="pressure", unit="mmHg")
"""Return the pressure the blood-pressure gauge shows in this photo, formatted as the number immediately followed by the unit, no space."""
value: 88mmHg
